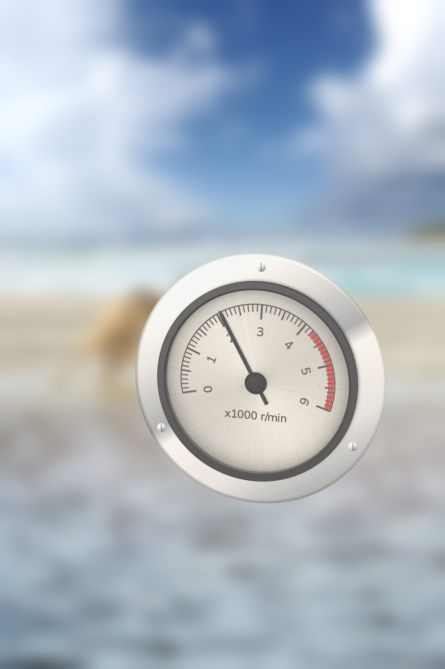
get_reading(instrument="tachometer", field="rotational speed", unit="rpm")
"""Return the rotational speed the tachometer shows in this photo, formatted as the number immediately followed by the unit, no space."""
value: 2100rpm
